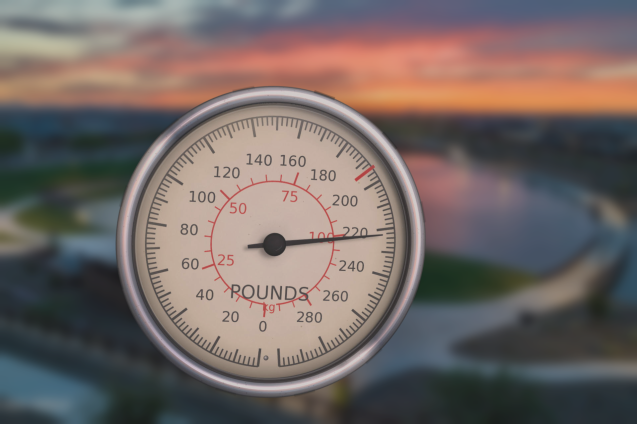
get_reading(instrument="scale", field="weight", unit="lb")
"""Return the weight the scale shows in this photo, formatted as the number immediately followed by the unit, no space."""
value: 222lb
